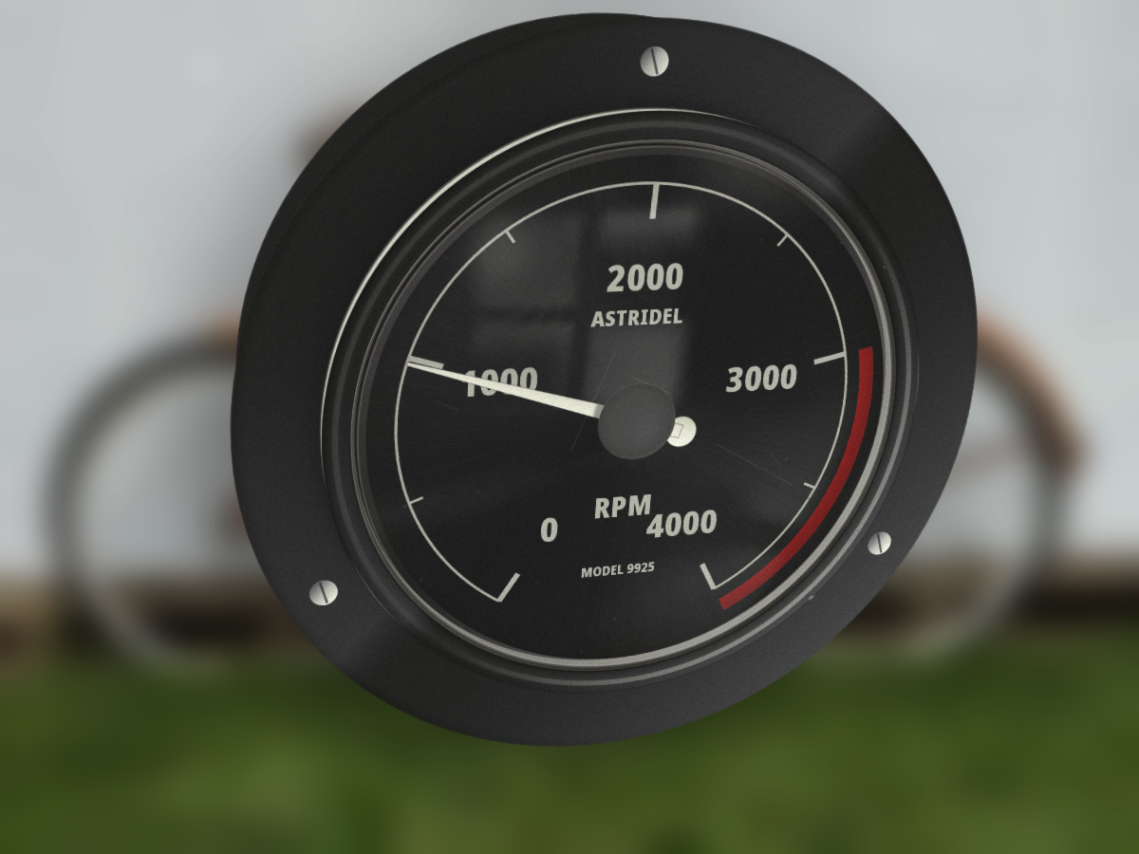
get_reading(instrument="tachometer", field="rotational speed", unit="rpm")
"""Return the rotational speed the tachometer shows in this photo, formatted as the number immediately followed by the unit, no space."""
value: 1000rpm
